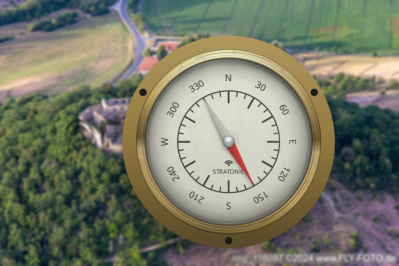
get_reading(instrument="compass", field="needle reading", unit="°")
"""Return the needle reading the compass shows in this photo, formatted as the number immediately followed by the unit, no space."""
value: 150°
